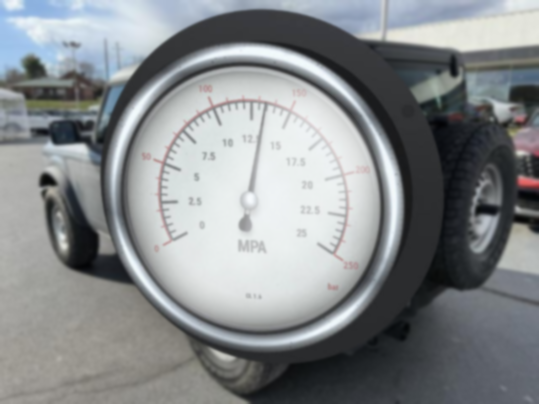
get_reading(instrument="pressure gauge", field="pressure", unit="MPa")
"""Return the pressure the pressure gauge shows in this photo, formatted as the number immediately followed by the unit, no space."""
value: 13.5MPa
